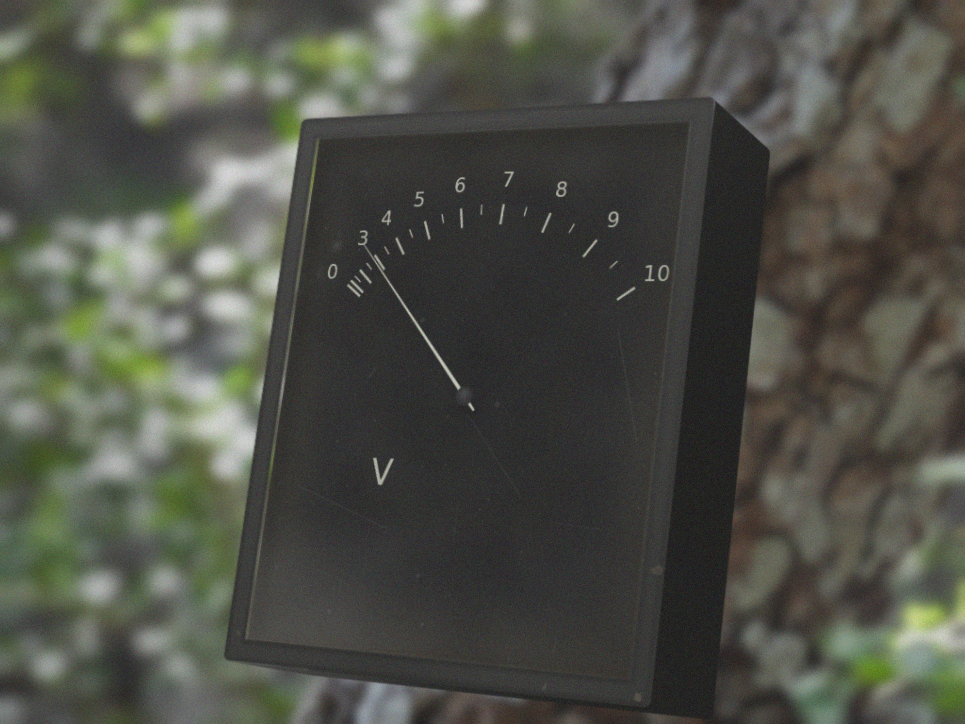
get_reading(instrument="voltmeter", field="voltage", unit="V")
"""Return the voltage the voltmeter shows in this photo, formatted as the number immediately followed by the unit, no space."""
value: 3V
